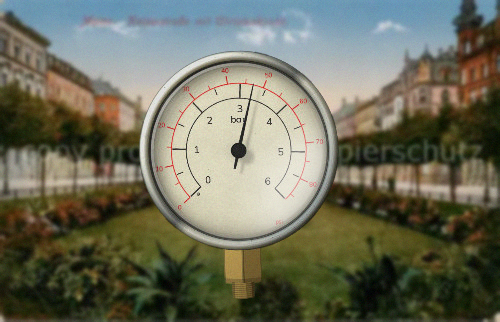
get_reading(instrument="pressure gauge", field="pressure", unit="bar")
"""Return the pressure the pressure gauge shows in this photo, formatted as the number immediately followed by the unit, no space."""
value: 3.25bar
